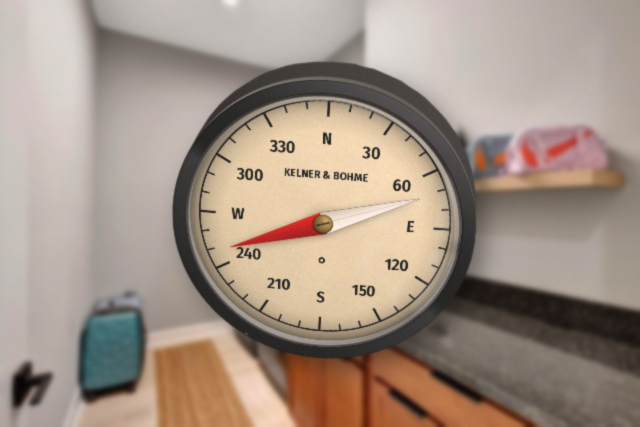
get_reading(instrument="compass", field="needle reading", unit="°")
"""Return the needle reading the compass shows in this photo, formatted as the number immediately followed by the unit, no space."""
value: 250°
